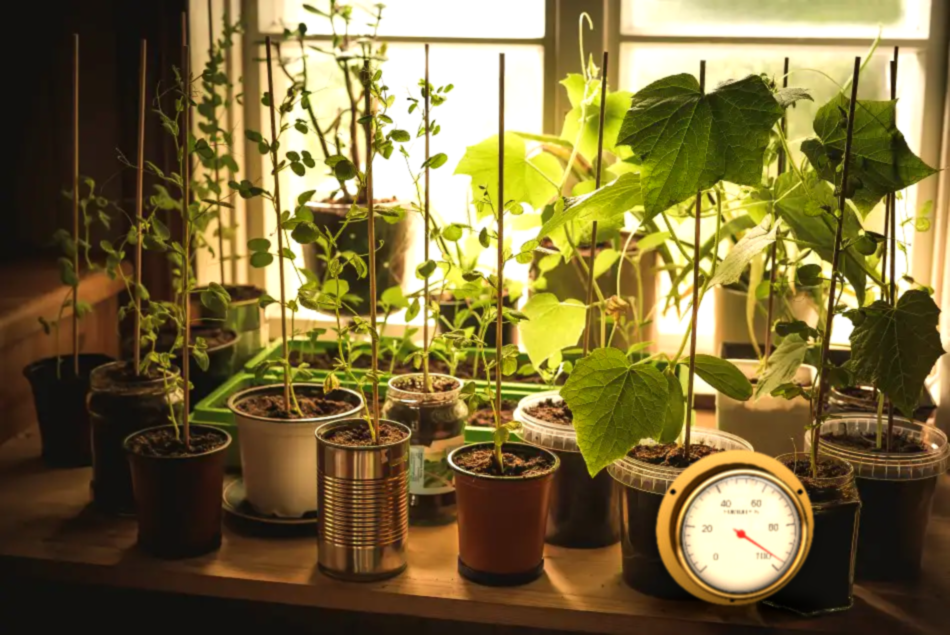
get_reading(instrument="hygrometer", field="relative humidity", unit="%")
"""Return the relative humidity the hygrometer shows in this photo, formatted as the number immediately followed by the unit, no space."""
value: 96%
